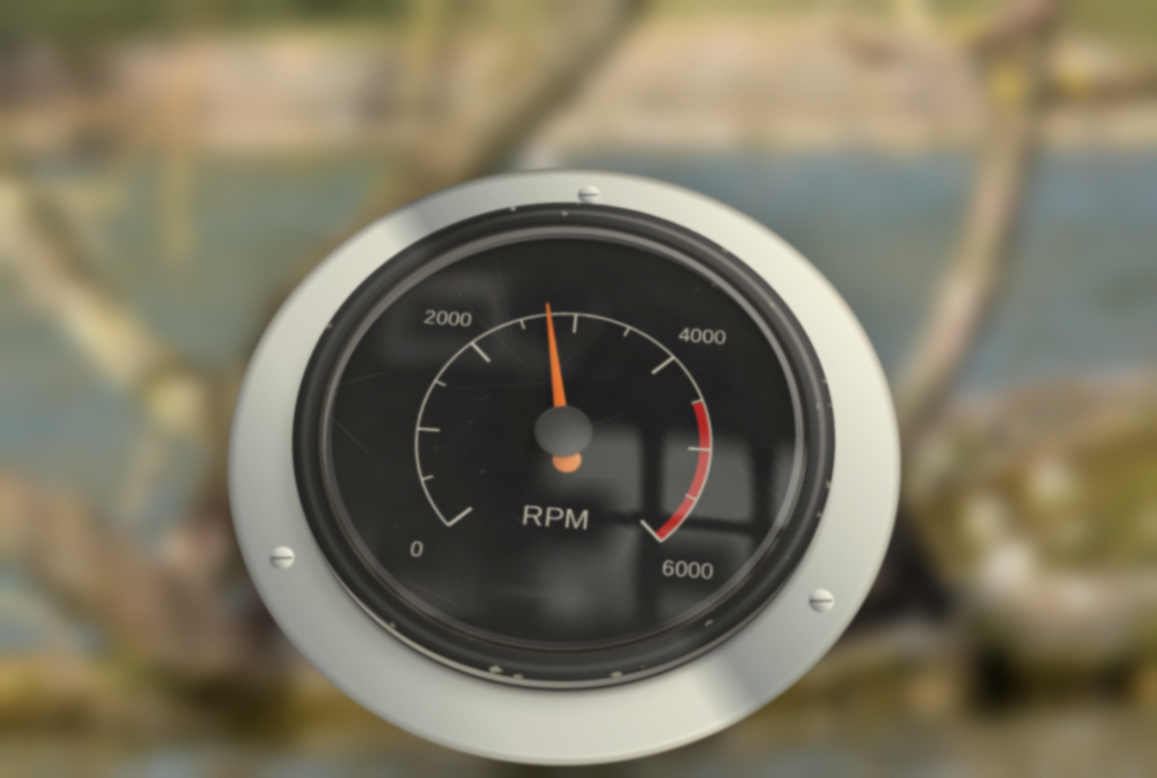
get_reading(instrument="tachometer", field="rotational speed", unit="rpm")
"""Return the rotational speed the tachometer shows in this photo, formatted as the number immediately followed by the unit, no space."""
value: 2750rpm
